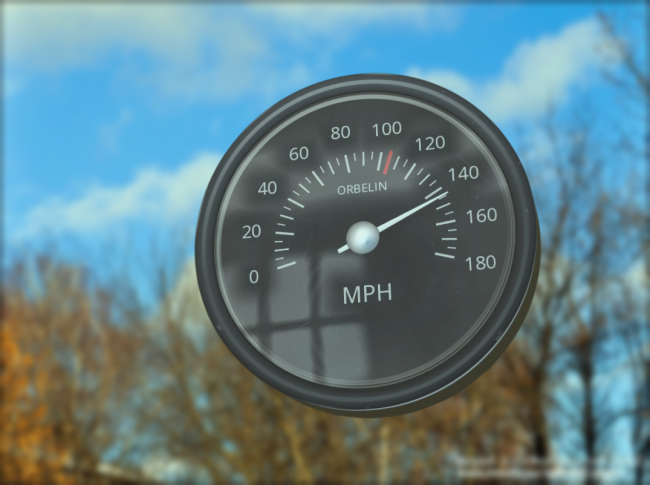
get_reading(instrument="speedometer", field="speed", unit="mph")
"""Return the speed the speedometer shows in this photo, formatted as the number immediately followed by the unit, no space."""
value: 145mph
